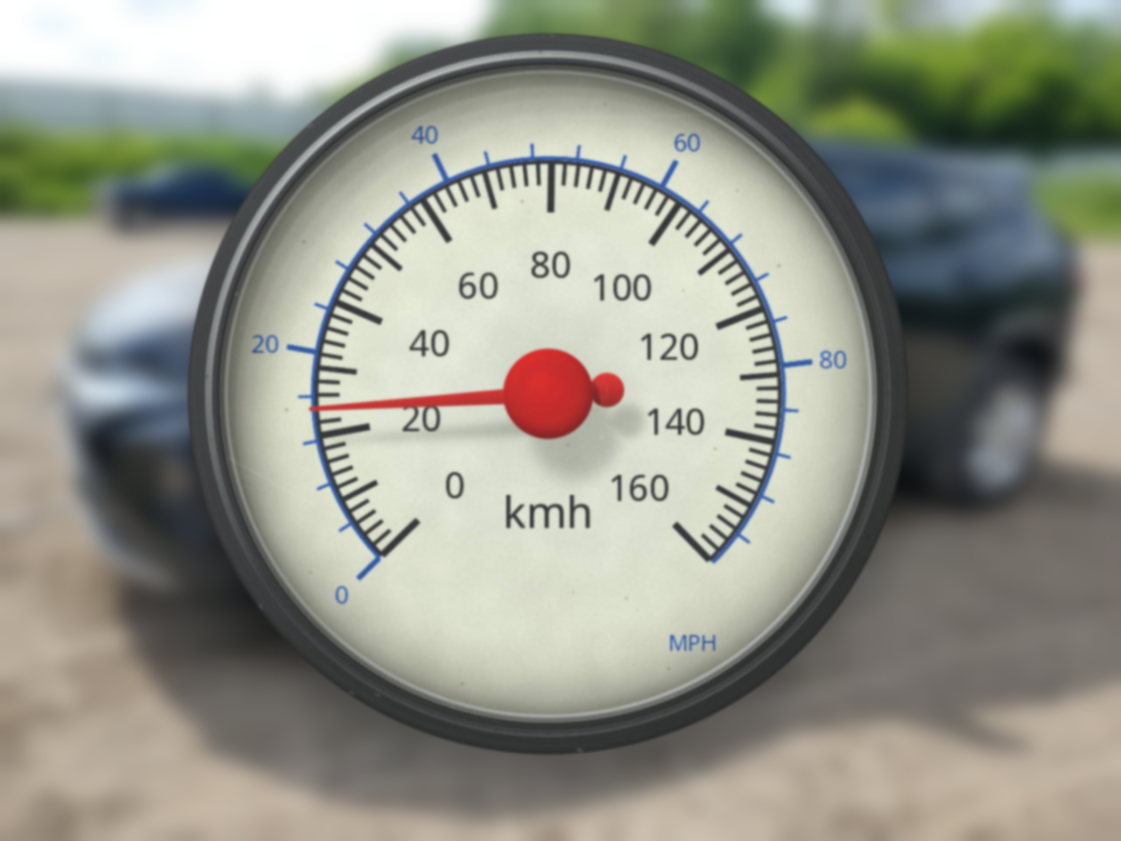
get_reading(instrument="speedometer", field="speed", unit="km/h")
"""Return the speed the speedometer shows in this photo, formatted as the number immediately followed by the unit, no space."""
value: 24km/h
